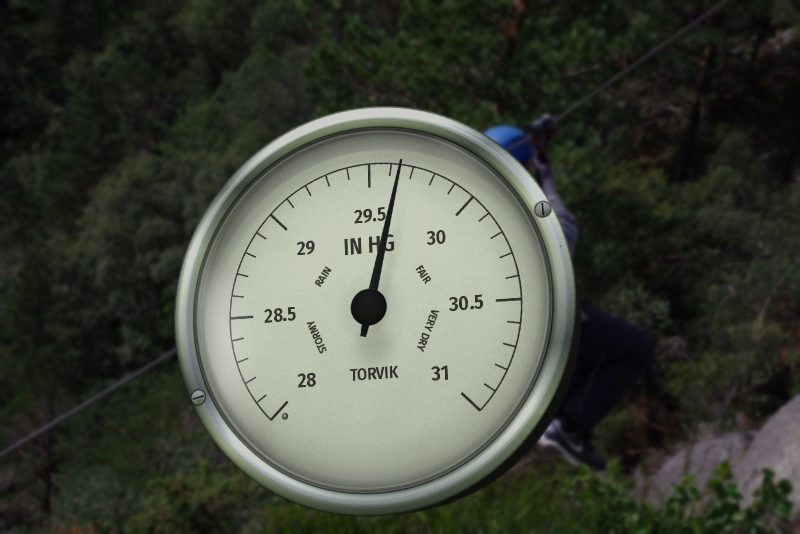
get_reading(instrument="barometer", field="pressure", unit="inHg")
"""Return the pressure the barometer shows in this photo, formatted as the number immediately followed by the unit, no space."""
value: 29.65inHg
